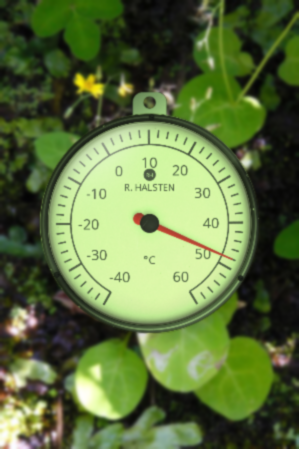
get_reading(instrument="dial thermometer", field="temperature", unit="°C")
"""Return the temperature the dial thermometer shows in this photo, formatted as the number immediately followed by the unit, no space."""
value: 48°C
